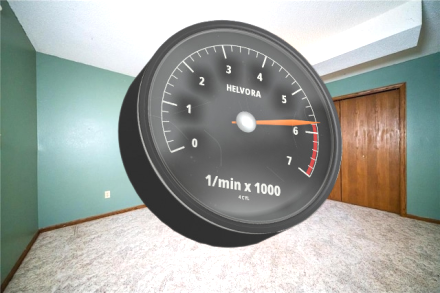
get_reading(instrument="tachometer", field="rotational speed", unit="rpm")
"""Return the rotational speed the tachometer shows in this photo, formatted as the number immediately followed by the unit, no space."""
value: 5800rpm
